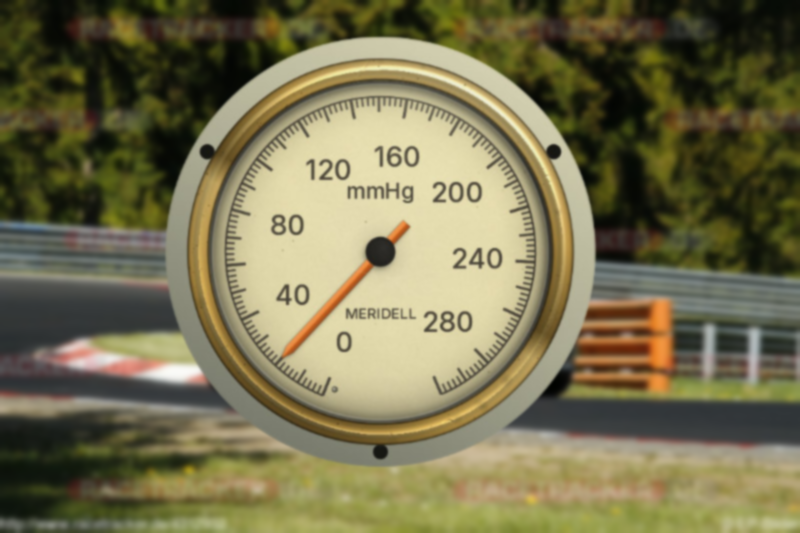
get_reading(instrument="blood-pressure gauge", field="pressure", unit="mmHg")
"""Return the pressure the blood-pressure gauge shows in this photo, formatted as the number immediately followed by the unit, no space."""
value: 20mmHg
